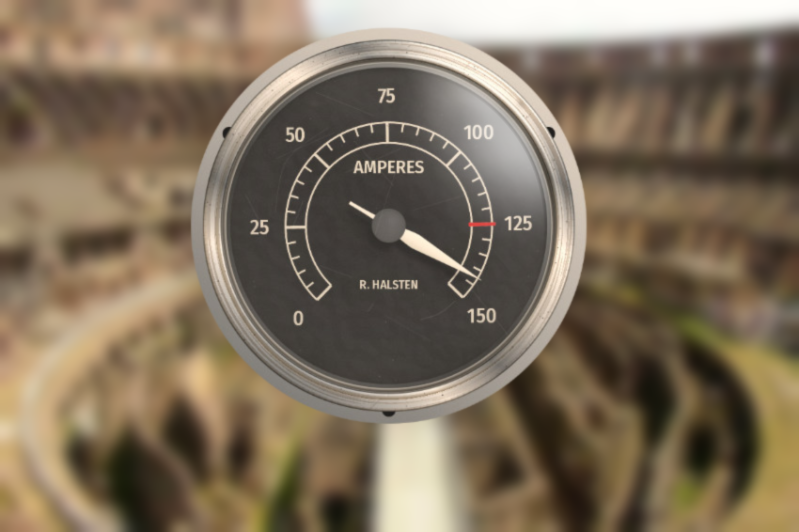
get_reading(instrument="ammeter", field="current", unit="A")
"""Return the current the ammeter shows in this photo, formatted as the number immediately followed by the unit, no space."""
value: 142.5A
